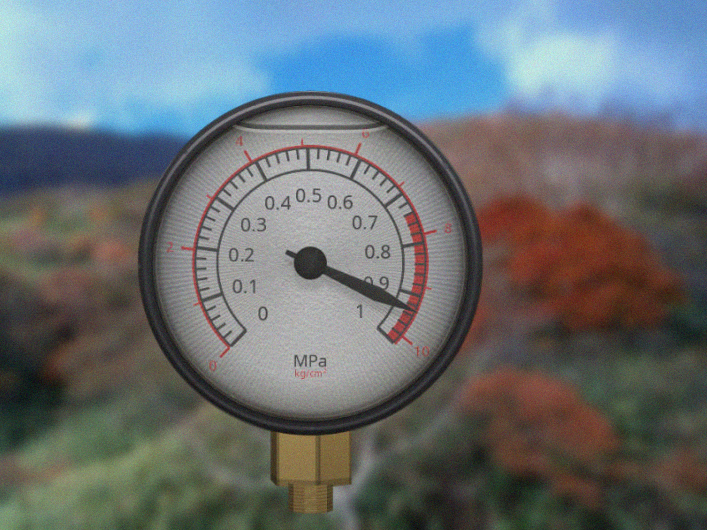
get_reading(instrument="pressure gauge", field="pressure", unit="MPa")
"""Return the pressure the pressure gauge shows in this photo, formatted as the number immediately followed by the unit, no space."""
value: 0.93MPa
